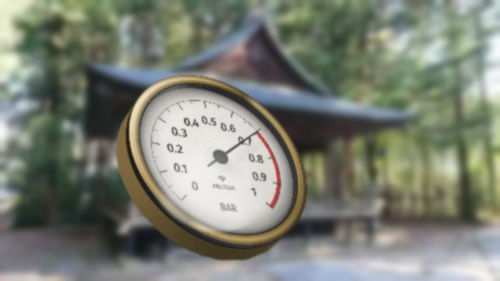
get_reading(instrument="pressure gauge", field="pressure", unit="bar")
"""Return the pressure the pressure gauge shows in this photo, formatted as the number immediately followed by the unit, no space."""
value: 0.7bar
